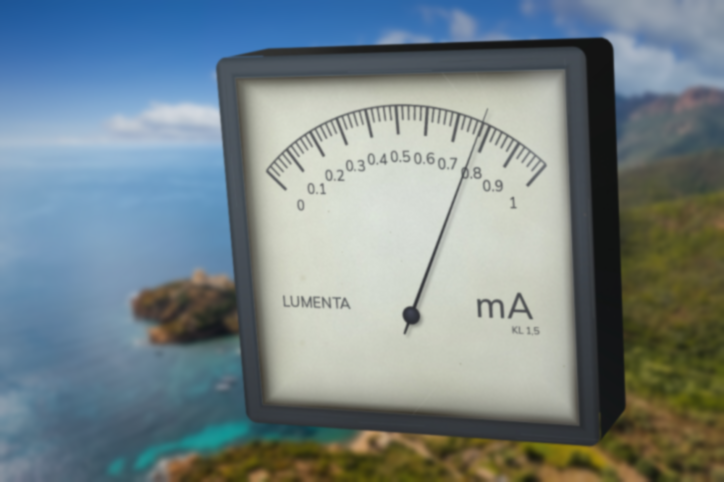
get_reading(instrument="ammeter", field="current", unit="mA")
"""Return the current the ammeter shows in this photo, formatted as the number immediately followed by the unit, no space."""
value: 0.78mA
